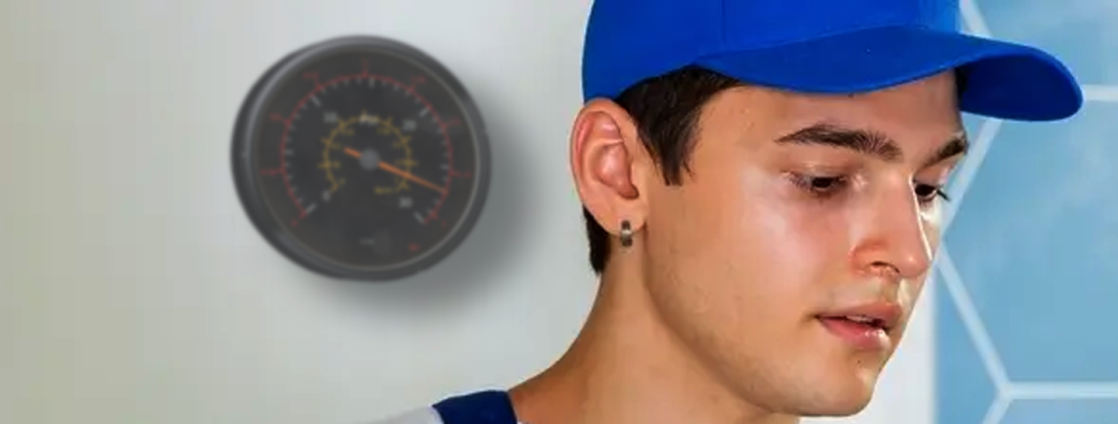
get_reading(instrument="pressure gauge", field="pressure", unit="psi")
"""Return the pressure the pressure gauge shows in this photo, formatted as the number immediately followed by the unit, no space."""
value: 27psi
